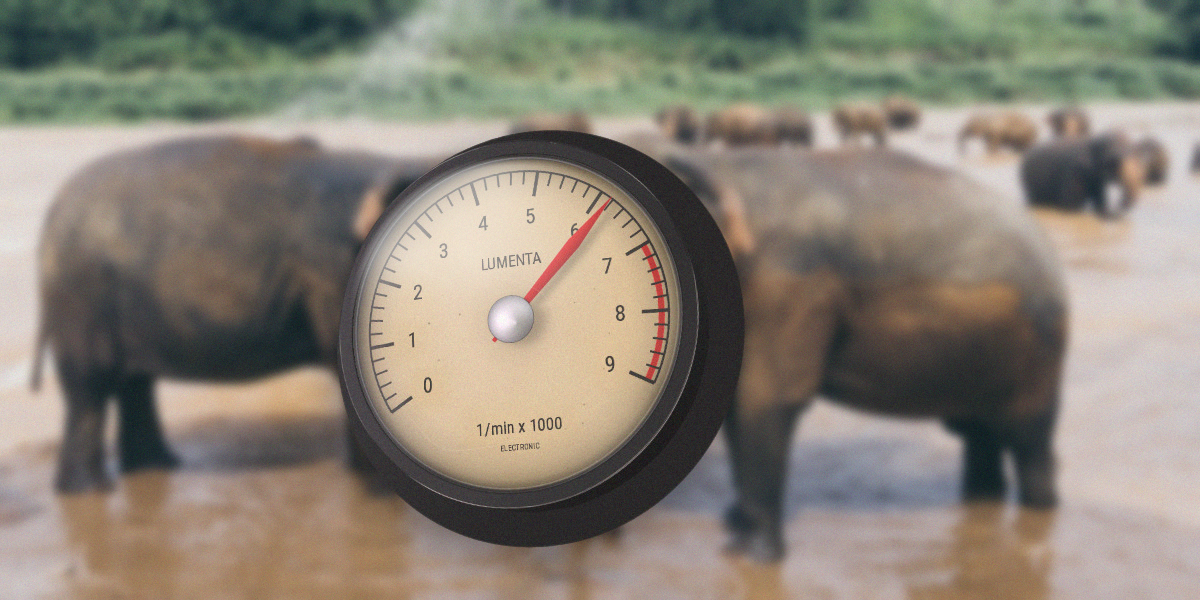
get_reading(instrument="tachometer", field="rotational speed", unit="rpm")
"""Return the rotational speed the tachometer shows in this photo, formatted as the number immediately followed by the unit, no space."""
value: 6200rpm
